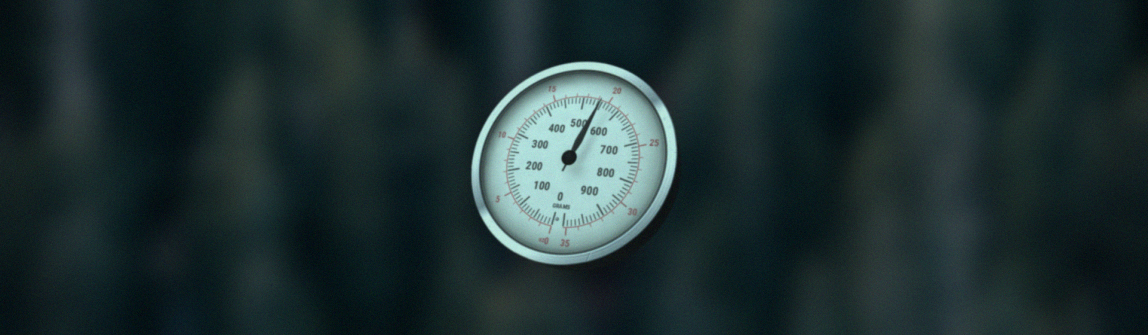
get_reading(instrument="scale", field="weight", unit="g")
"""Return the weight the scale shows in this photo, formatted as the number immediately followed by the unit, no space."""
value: 550g
